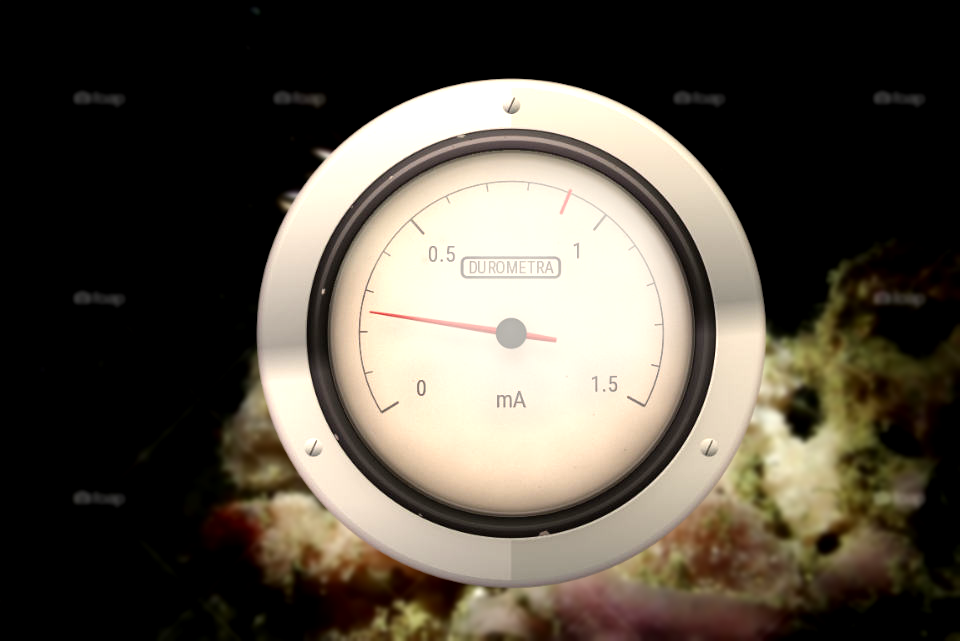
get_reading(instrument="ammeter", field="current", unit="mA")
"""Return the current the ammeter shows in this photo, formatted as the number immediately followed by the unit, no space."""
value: 0.25mA
